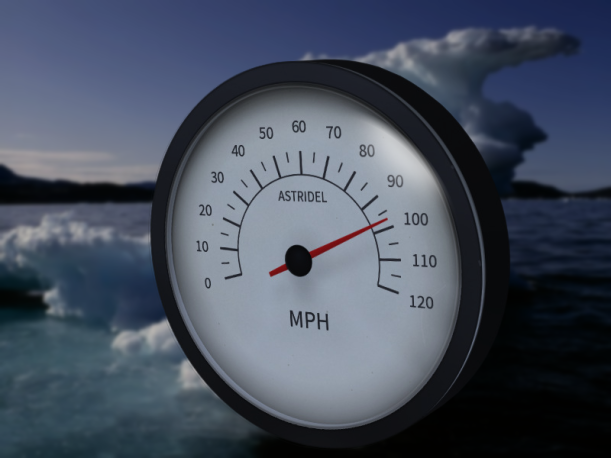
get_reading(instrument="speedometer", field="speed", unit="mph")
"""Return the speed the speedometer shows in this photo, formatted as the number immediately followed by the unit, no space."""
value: 97.5mph
